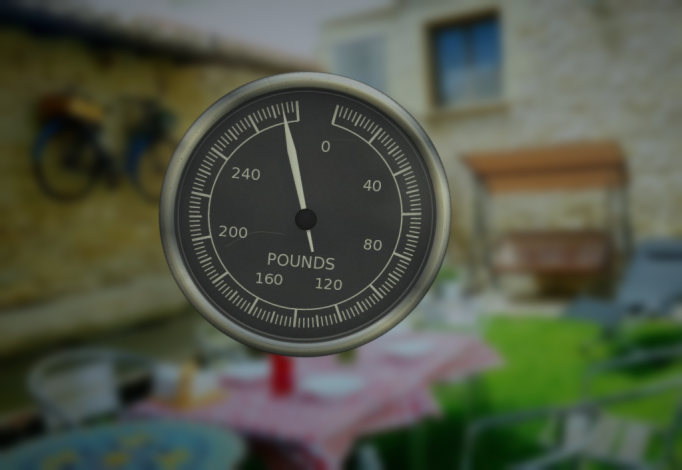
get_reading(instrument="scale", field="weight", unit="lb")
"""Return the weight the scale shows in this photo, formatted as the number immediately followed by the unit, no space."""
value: 274lb
